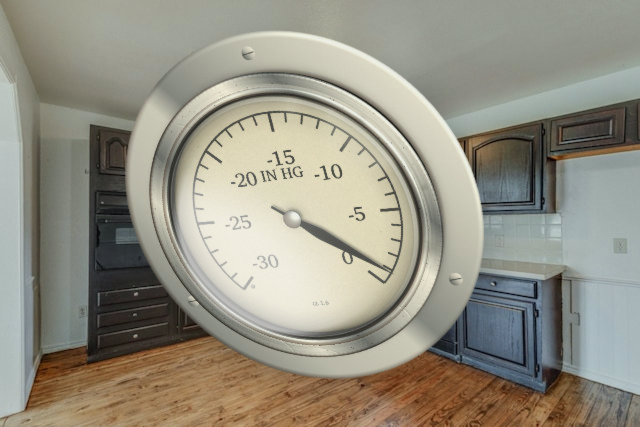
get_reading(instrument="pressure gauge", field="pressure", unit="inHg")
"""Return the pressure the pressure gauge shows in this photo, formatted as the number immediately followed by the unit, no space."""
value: -1inHg
